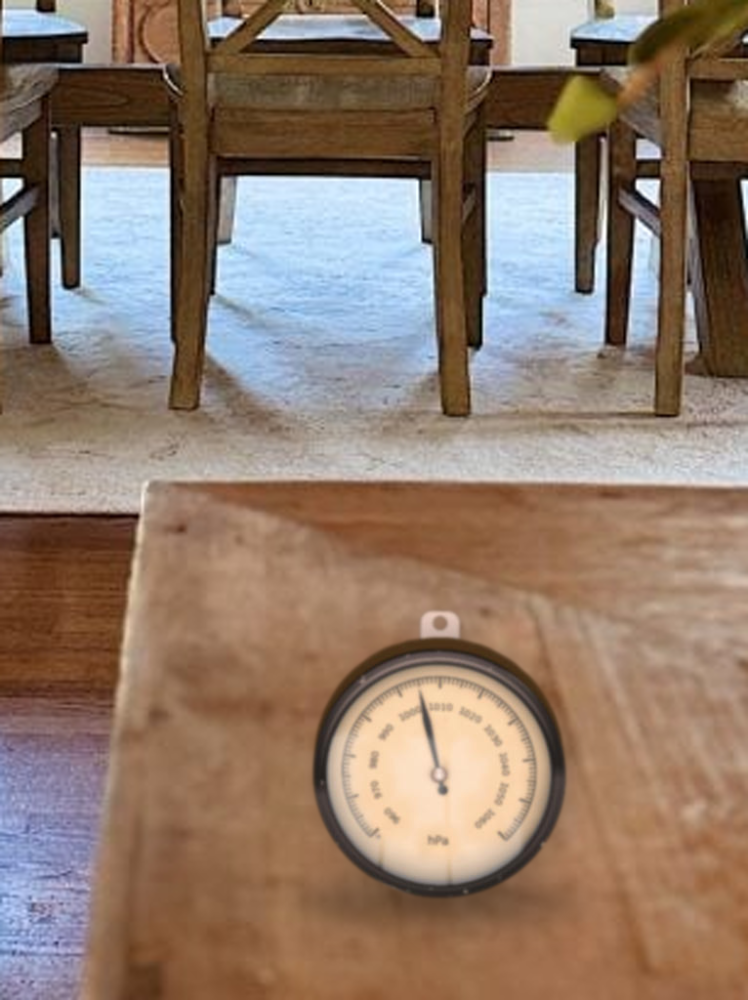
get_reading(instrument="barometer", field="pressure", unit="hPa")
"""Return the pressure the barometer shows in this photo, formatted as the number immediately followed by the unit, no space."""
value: 1005hPa
